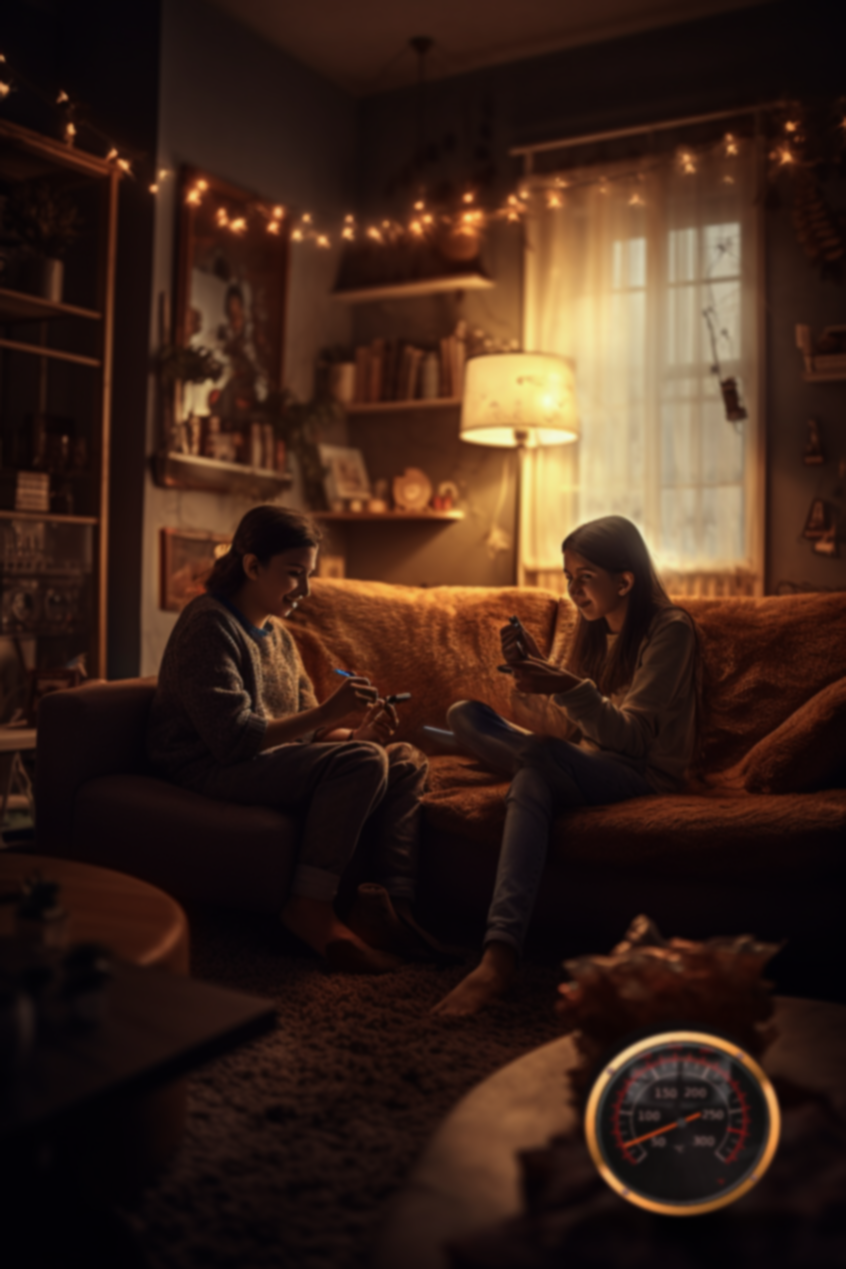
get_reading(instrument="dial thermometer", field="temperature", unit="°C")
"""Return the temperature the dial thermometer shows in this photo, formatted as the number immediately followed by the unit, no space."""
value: 70°C
